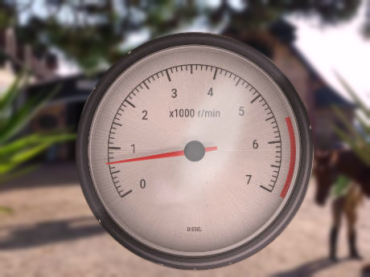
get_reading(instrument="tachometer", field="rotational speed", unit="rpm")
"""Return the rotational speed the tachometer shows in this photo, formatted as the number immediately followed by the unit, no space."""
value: 700rpm
